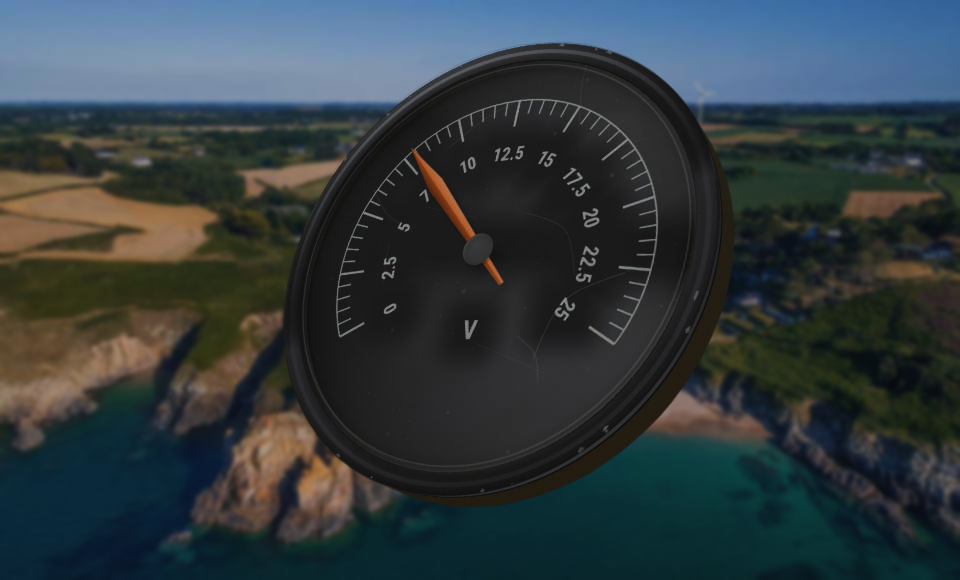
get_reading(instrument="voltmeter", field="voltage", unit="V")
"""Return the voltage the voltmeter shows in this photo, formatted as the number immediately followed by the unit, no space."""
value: 8V
